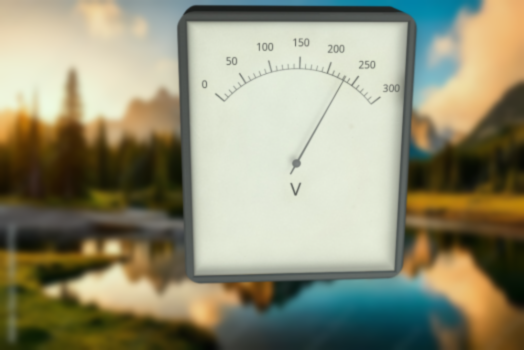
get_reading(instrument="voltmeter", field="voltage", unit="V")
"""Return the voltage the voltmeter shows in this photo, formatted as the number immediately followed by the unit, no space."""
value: 230V
